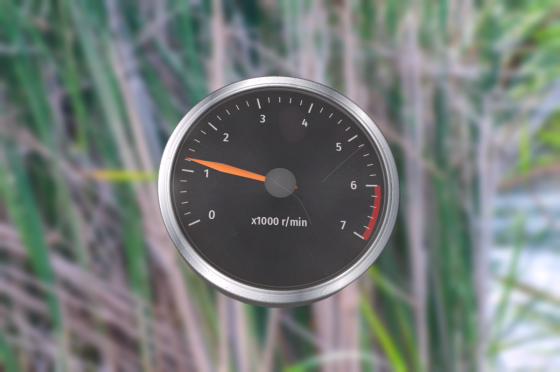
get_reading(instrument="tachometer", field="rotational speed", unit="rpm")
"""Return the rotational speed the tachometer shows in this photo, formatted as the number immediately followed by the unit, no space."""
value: 1200rpm
